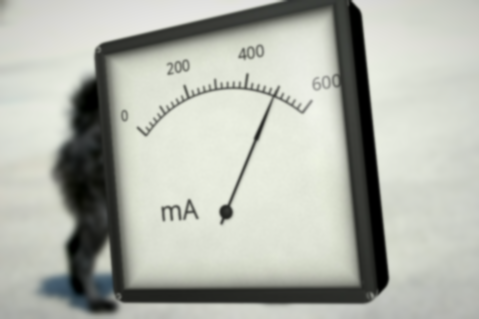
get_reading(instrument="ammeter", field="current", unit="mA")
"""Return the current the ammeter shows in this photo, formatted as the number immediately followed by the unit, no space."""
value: 500mA
